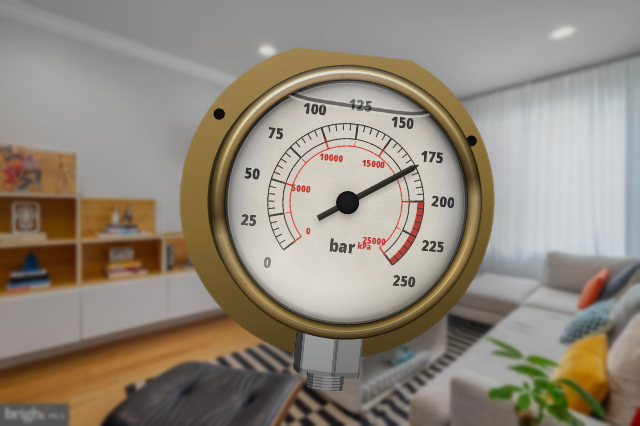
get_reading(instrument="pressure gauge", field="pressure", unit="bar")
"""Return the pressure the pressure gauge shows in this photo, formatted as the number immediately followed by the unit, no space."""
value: 175bar
